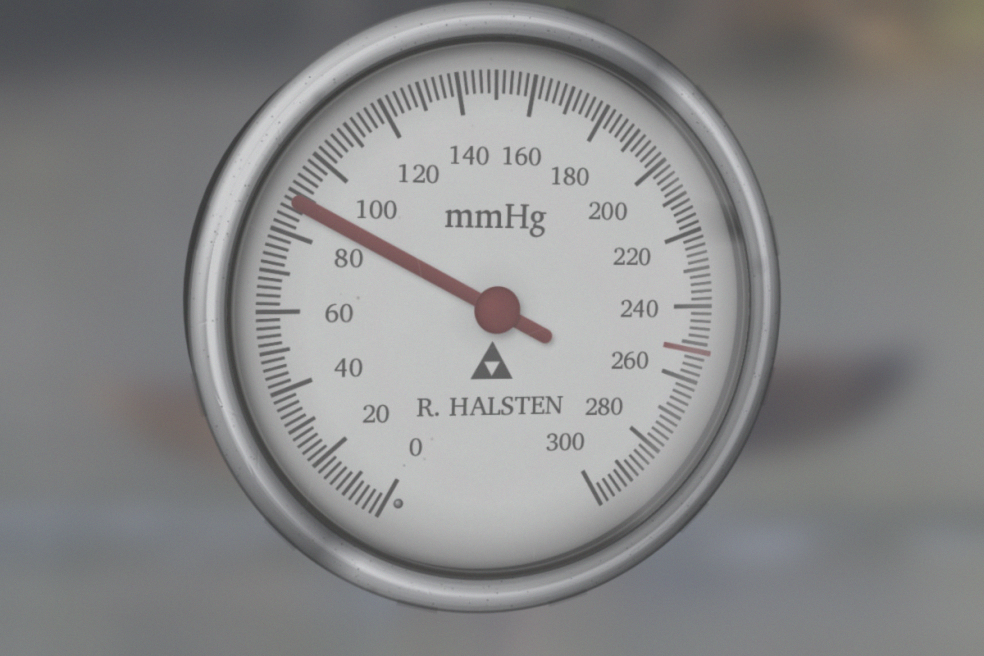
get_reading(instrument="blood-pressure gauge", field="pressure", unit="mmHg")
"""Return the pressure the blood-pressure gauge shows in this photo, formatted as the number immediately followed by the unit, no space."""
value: 88mmHg
